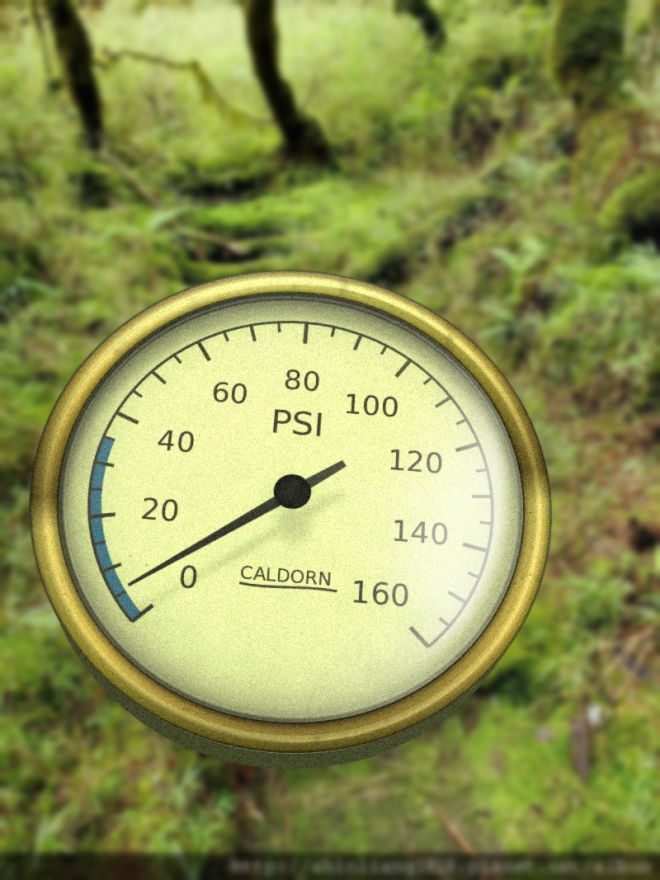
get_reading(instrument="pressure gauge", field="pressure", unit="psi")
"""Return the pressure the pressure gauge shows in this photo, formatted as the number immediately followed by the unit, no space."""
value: 5psi
